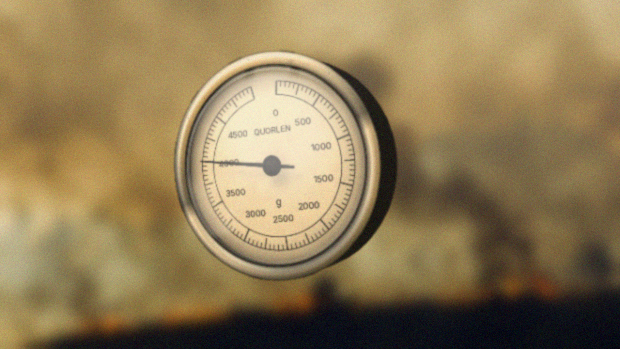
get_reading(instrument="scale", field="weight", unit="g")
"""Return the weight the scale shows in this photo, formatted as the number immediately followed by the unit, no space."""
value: 4000g
